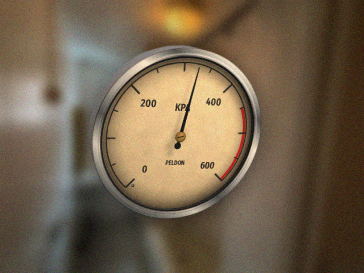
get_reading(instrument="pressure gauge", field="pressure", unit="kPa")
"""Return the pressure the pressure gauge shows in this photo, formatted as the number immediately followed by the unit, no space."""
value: 325kPa
